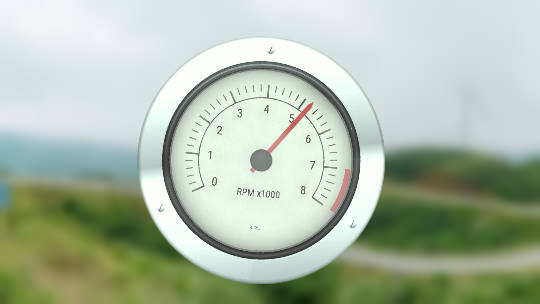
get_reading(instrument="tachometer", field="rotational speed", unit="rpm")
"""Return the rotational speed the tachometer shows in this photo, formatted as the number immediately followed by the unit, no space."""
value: 5200rpm
